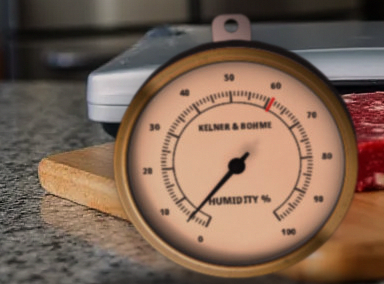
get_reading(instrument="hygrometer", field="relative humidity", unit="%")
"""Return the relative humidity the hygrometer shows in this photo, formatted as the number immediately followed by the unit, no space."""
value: 5%
